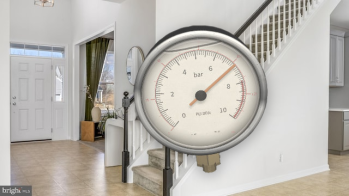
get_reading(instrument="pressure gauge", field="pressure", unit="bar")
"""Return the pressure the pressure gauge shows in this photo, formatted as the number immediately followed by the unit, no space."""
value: 7bar
